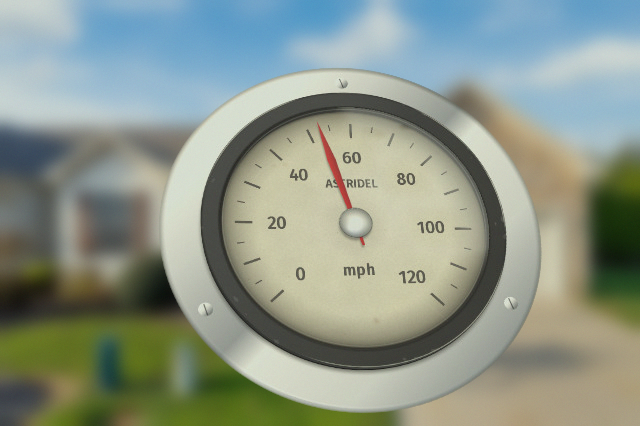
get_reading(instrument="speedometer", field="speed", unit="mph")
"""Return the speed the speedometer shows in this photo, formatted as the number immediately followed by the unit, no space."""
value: 52.5mph
